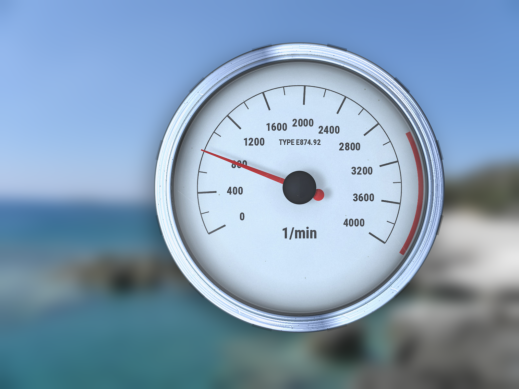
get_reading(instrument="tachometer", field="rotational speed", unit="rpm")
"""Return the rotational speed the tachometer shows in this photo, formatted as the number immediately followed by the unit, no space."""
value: 800rpm
